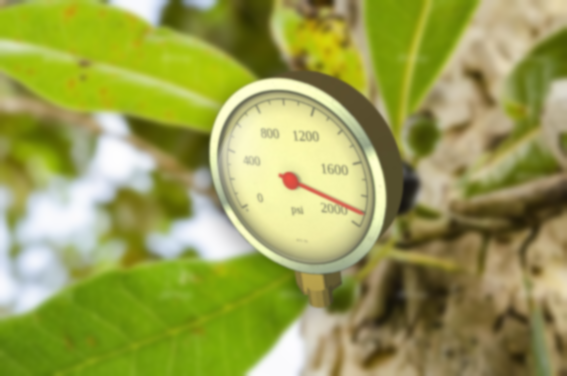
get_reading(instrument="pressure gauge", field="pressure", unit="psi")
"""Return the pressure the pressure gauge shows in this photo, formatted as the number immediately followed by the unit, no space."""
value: 1900psi
